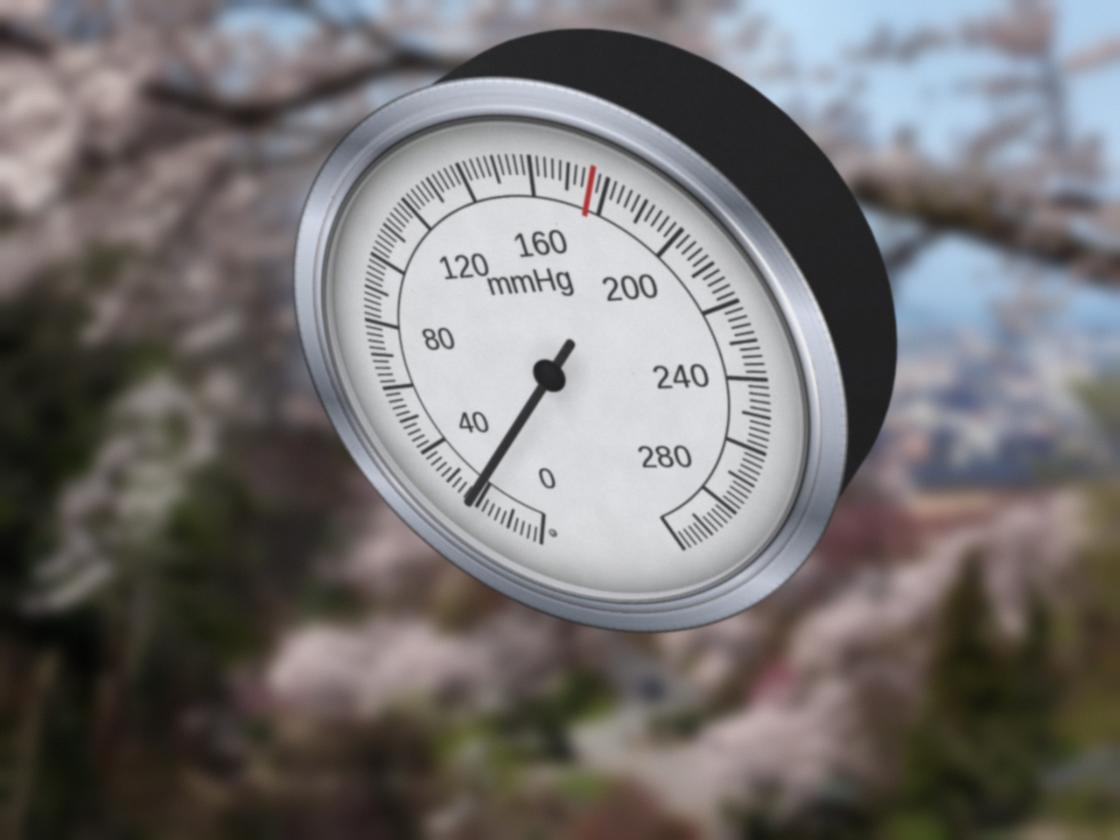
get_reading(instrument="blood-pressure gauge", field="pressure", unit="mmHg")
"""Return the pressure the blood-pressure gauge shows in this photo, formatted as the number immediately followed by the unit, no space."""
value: 22mmHg
